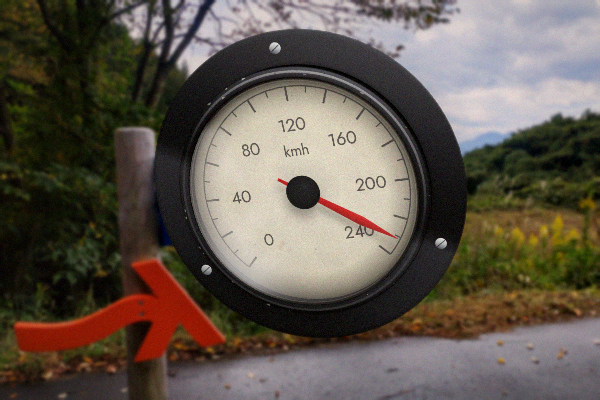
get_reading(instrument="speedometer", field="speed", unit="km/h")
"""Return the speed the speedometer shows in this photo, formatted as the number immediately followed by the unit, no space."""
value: 230km/h
